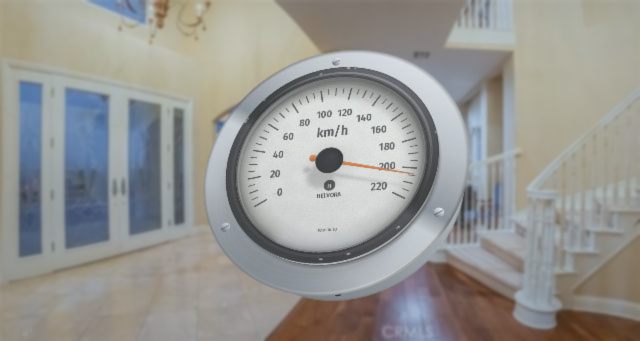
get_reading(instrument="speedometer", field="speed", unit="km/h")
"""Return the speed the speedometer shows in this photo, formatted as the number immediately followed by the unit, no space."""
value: 205km/h
